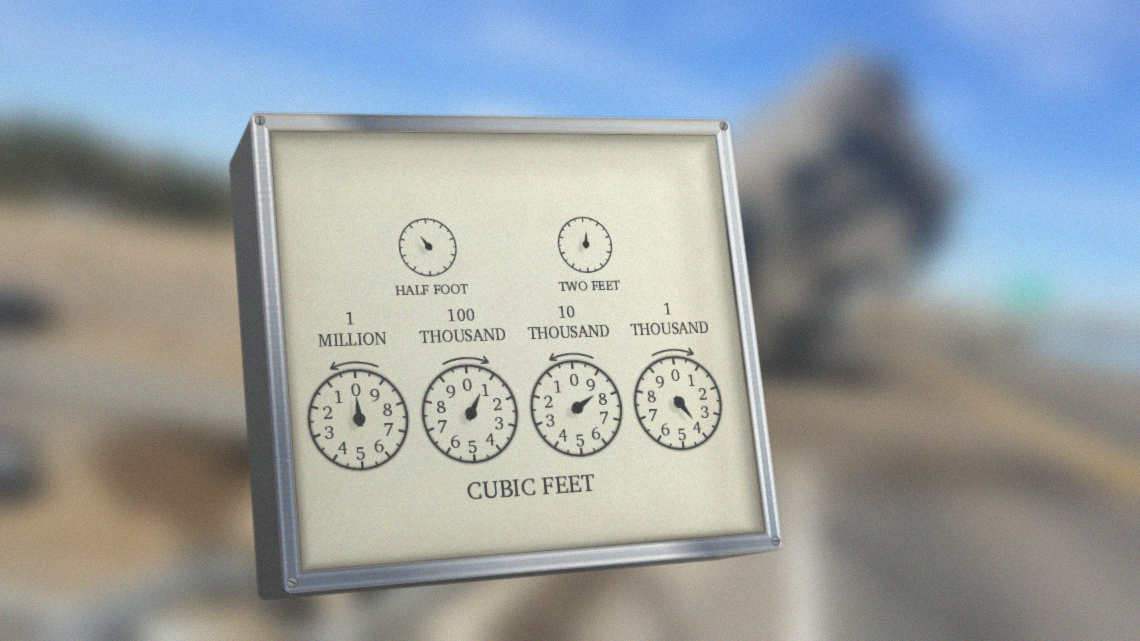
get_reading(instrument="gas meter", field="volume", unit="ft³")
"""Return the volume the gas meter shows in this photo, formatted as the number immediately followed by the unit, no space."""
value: 8400ft³
